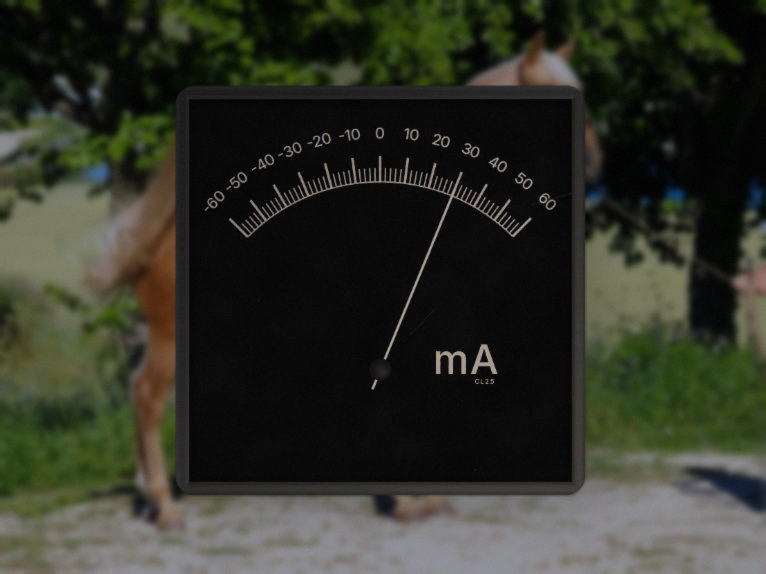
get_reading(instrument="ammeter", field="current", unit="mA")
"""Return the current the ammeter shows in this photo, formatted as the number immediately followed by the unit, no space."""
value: 30mA
